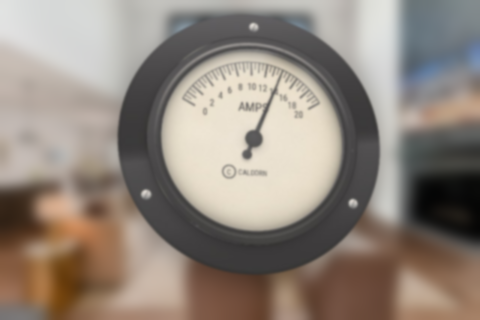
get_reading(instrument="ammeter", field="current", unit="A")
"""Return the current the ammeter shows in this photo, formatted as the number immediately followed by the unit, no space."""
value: 14A
